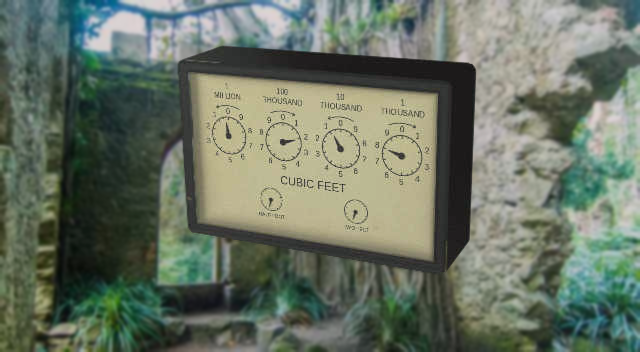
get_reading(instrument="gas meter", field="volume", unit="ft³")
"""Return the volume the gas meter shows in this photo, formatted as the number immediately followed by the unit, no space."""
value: 20800ft³
